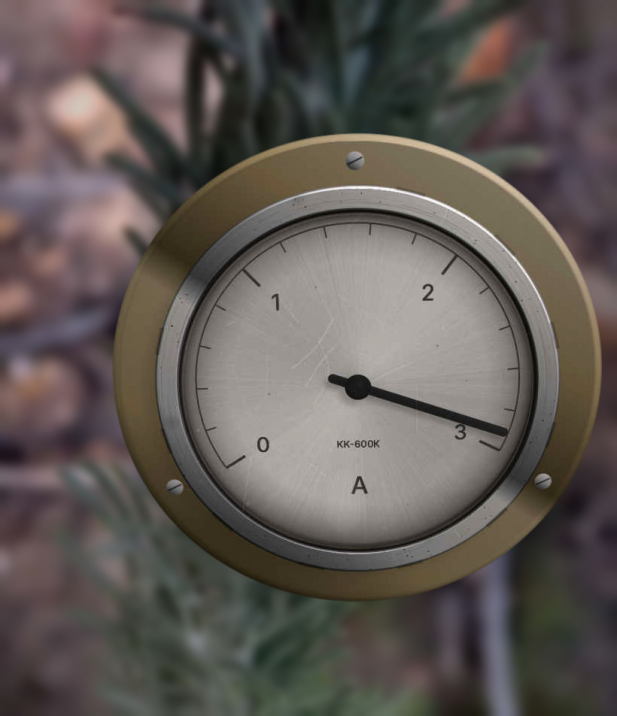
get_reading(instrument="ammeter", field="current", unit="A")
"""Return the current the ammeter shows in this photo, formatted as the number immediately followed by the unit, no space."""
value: 2.9A
